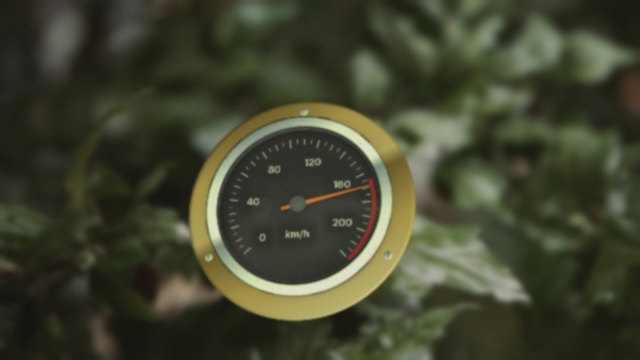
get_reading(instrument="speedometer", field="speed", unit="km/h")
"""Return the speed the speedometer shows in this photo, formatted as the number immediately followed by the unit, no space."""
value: 170km/h
